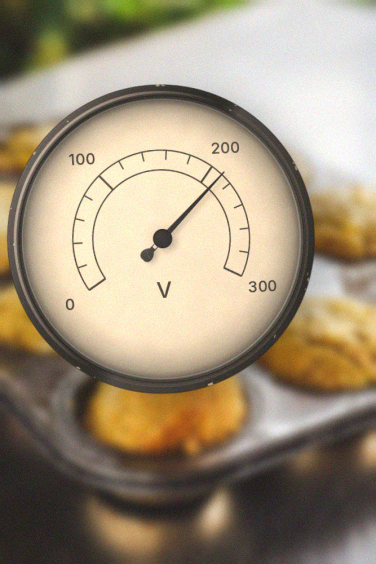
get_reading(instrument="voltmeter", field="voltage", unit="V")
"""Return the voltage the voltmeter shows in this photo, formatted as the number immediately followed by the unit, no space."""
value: 210V
